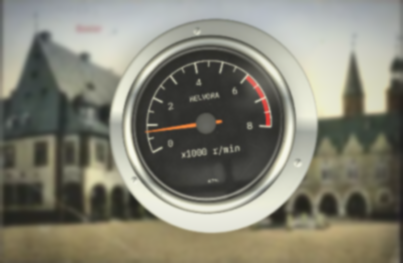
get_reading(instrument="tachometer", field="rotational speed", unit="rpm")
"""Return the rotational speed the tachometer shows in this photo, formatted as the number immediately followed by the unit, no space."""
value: 750rpm
